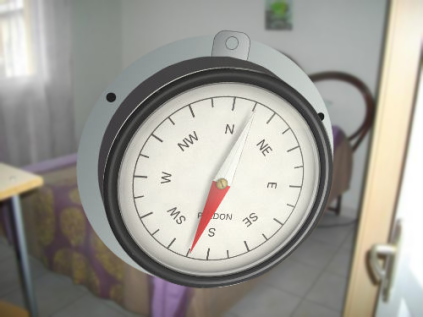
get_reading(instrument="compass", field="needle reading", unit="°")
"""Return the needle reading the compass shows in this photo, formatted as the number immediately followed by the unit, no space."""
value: 195°
